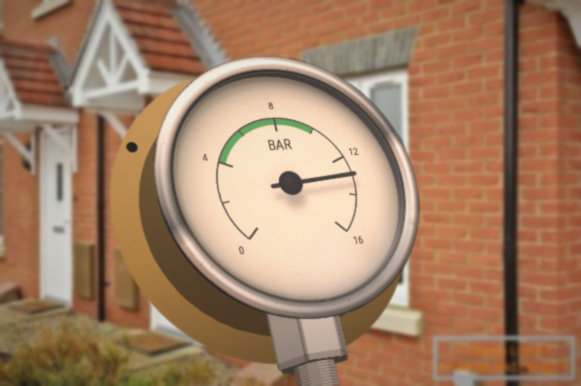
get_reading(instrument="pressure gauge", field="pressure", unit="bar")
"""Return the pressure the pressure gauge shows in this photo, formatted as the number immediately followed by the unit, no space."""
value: 13bar
